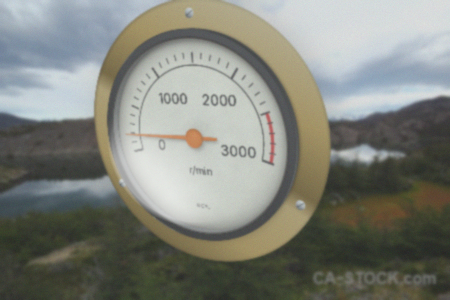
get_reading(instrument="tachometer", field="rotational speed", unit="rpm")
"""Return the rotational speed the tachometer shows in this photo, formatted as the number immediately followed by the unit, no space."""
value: 200rpm
